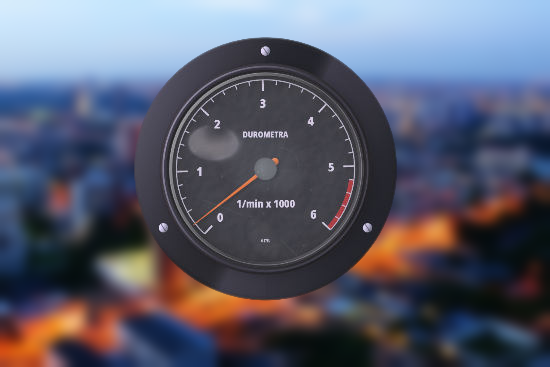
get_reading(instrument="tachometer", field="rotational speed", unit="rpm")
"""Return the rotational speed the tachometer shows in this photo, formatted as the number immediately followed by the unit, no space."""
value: 200rpm
